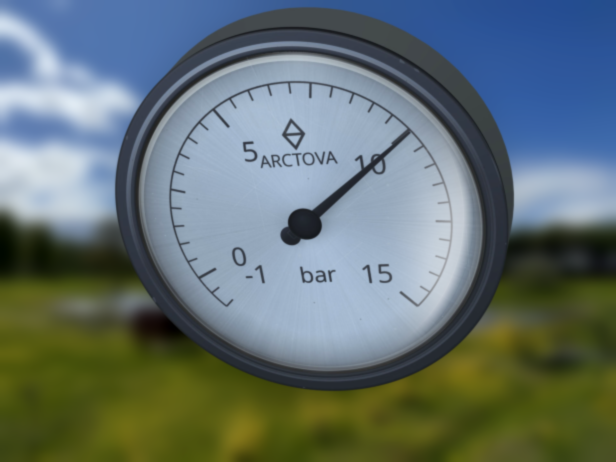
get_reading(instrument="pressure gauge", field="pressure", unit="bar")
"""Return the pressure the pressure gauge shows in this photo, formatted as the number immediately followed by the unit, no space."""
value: 10bar
